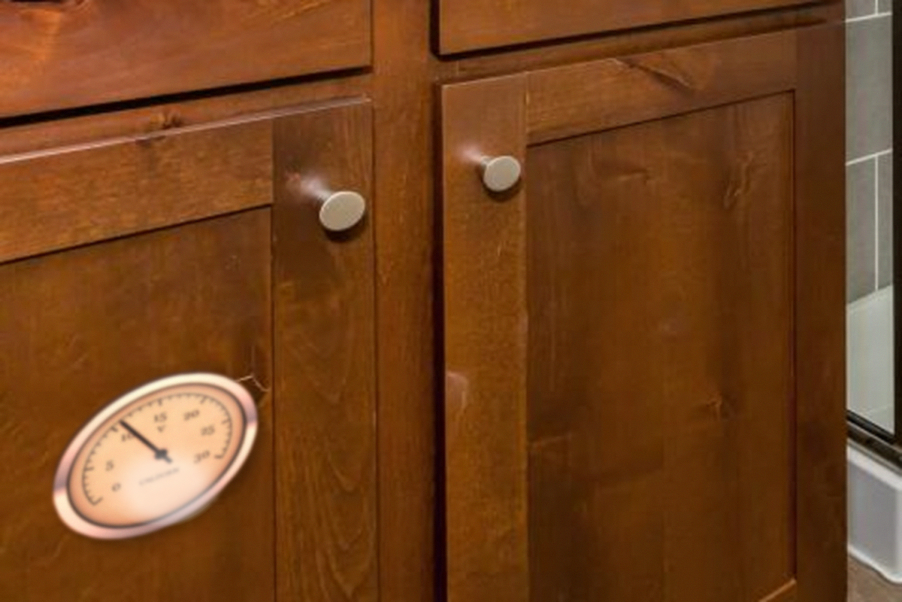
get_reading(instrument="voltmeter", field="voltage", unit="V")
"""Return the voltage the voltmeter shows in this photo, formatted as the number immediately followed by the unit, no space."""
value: 11V
